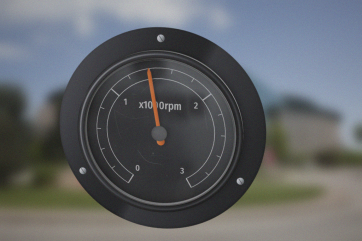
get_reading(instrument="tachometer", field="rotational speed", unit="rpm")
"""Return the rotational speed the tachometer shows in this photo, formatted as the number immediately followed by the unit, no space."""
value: 1400rpm
